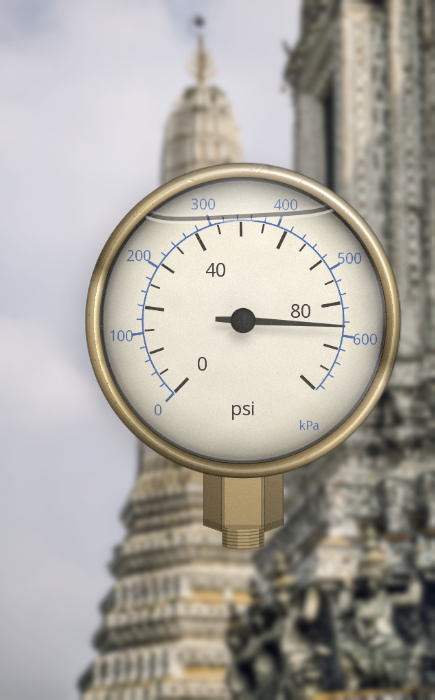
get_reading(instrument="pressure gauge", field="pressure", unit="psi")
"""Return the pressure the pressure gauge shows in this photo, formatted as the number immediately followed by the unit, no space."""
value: 85psi
